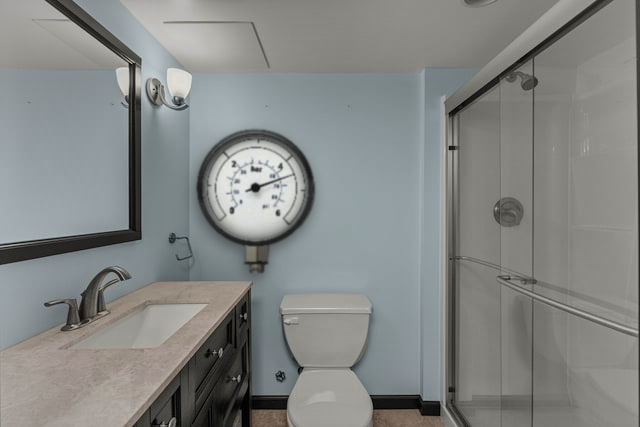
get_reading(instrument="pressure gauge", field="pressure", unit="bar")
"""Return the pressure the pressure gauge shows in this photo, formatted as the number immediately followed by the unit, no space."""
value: 4.5bar
